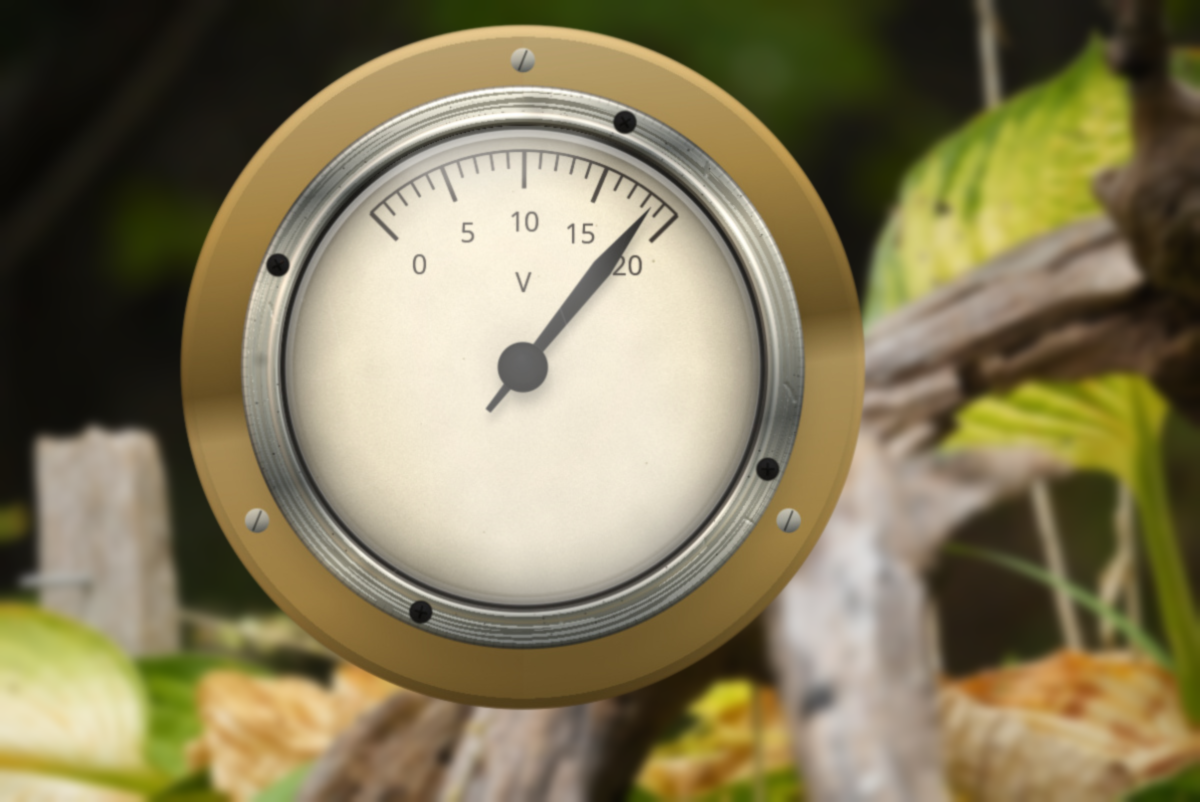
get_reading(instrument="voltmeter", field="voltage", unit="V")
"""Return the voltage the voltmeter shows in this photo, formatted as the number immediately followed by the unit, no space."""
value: 18.5V
